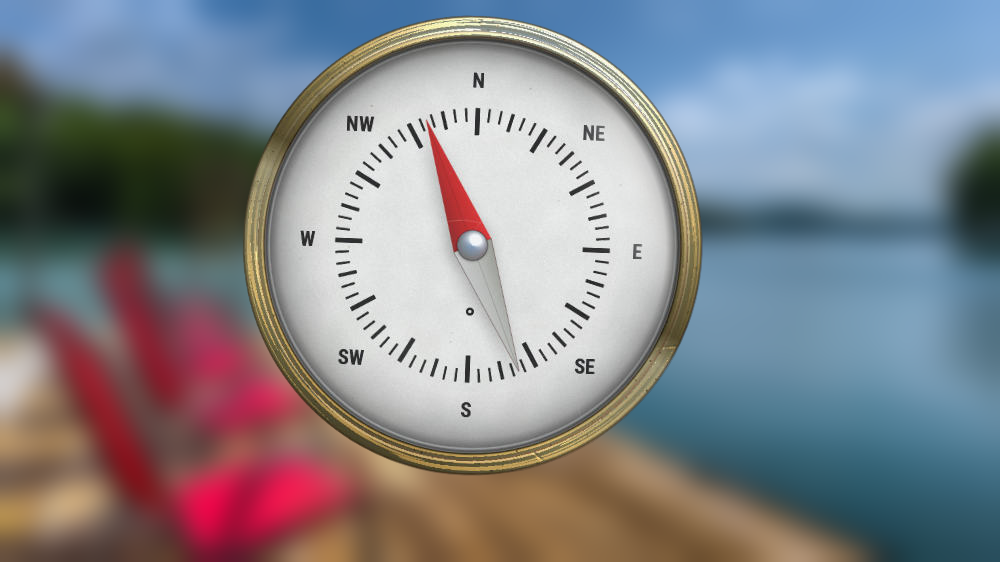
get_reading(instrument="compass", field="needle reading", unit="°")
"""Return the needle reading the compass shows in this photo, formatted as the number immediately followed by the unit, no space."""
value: 337.5°
